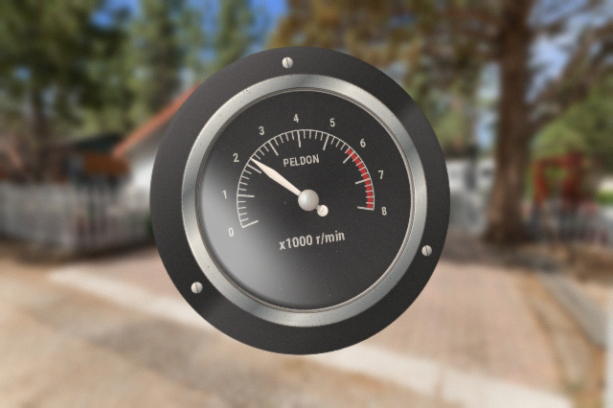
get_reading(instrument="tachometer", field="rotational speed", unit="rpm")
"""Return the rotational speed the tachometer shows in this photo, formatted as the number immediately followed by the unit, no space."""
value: 2200rpm
